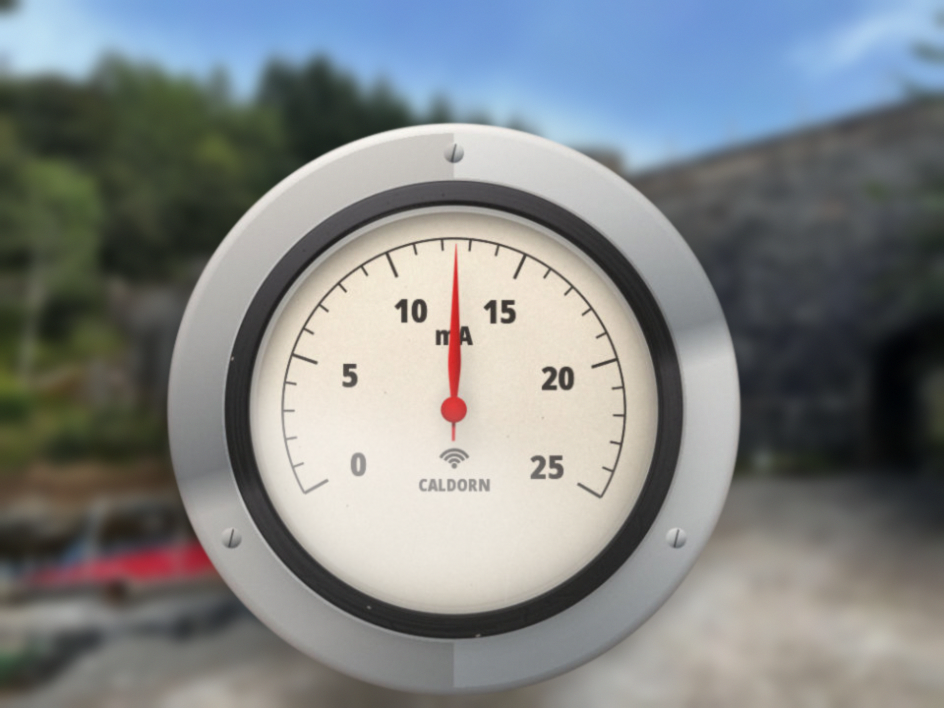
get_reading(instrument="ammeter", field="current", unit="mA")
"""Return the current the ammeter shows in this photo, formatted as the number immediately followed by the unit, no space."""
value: 12.5mA
